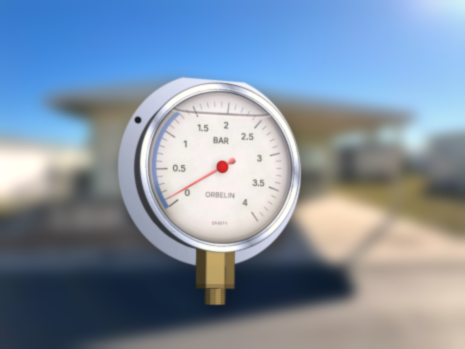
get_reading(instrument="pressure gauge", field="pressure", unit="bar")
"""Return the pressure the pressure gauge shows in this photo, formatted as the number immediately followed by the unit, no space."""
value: 0.1bar
